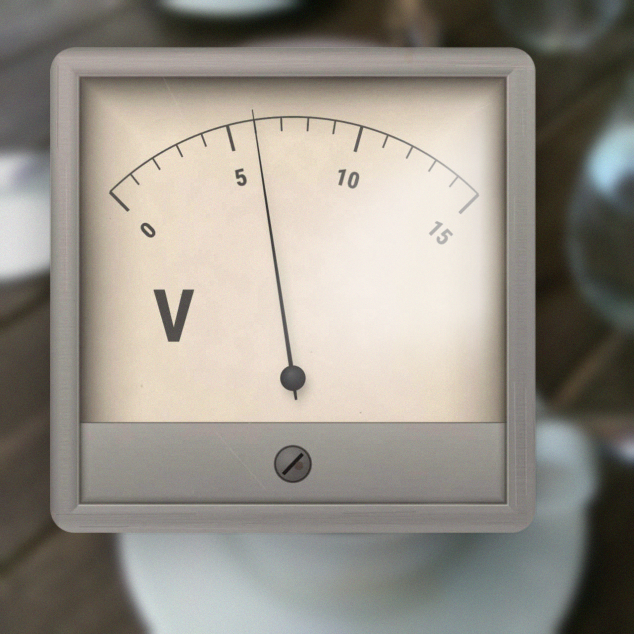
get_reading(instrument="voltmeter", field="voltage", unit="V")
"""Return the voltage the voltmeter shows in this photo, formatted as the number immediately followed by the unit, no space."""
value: 6V
